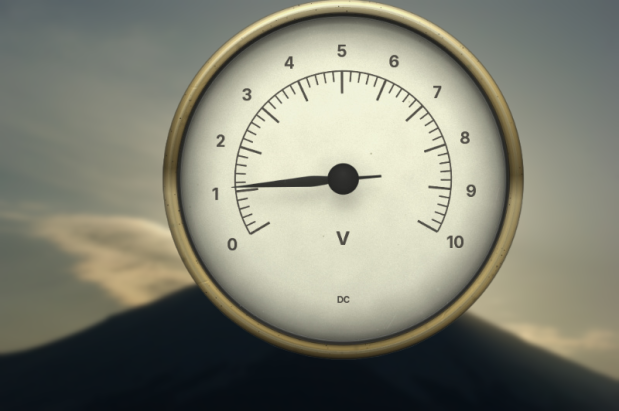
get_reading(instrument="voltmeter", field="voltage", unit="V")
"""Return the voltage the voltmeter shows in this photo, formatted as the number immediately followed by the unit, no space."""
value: 1.1V
